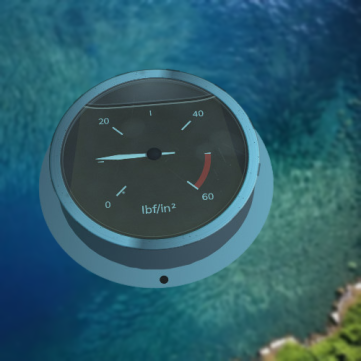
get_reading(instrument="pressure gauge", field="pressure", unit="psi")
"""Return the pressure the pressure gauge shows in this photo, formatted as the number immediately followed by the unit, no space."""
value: 10psi
